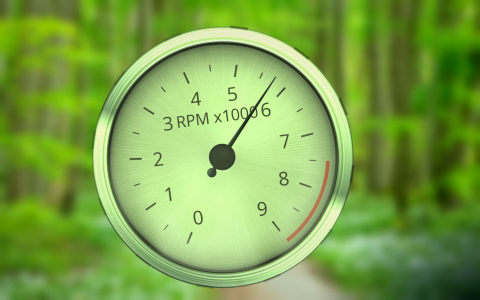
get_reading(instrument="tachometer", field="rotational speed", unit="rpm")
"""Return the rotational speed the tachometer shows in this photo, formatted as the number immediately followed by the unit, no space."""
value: 5750rpm
